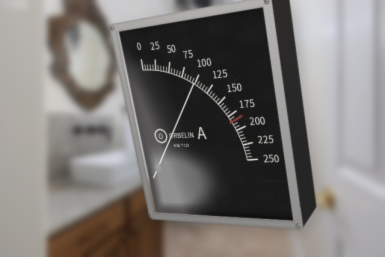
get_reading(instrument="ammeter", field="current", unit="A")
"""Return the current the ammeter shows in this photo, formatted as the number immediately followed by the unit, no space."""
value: 100A
